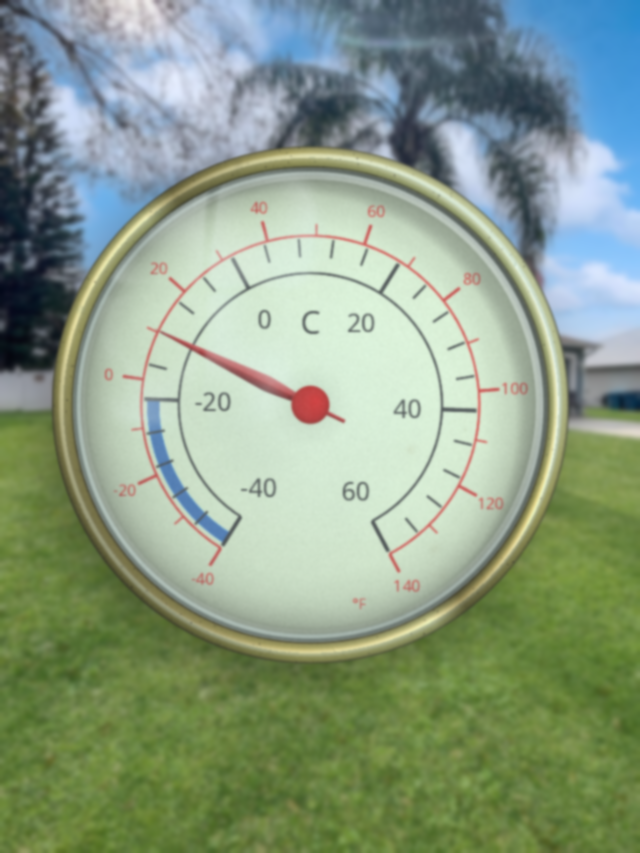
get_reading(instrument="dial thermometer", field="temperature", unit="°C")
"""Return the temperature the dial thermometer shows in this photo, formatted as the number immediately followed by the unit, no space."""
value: -12°C
